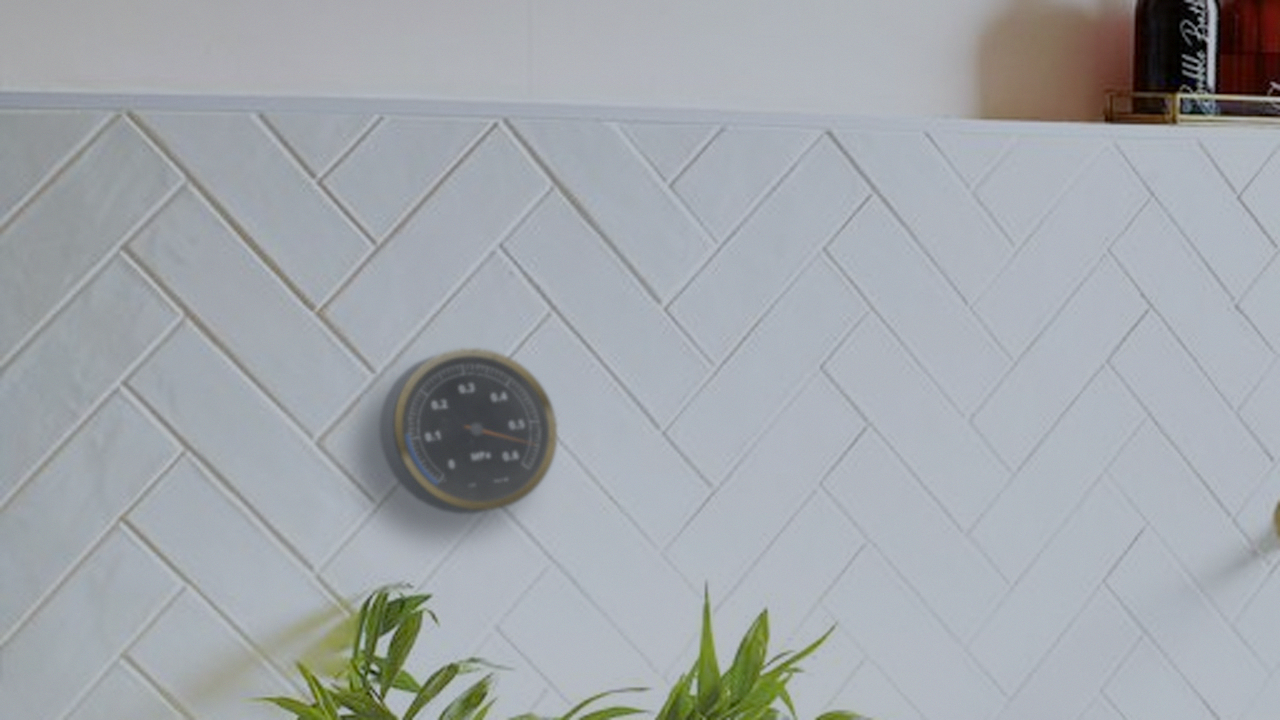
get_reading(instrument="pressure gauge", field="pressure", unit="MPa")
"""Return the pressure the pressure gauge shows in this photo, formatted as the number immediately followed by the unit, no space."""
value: 0.55MPa
